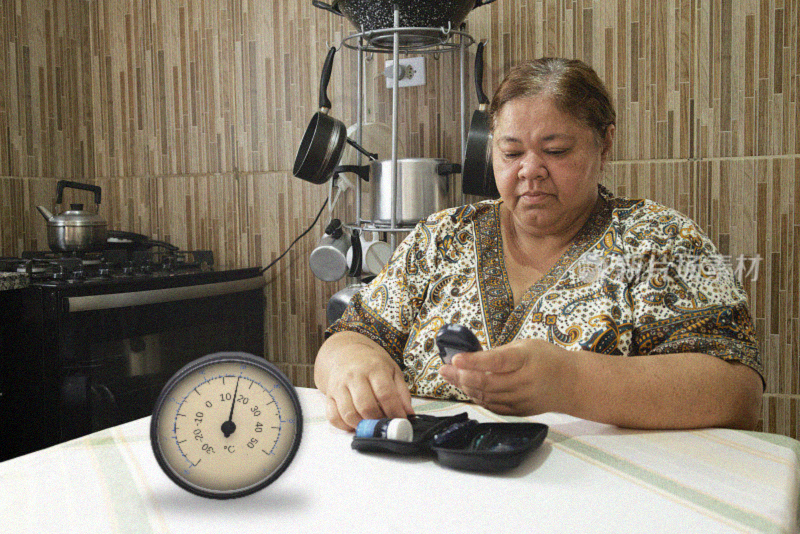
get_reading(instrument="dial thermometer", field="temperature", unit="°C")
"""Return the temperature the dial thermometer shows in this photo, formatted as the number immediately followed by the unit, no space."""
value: 15°C
